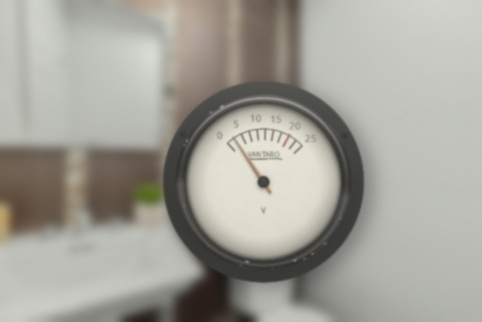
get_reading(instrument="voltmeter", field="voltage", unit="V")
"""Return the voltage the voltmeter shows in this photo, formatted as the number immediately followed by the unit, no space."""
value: 2.5V
